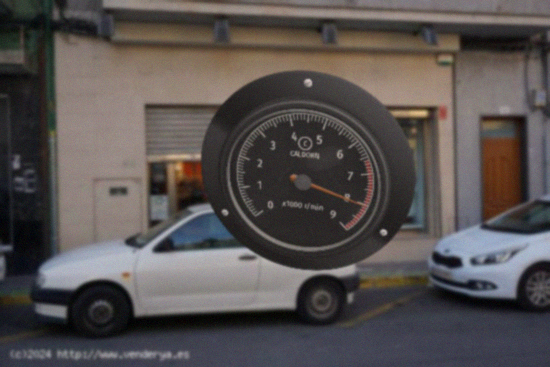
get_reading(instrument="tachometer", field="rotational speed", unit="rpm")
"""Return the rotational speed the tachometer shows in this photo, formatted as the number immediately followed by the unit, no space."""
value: 8000rpm
